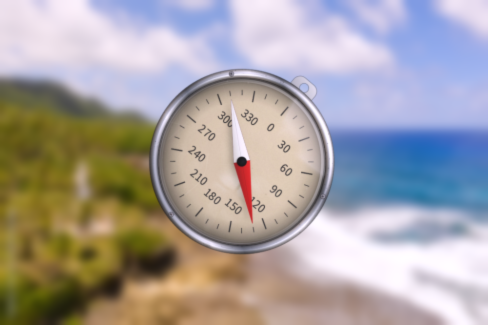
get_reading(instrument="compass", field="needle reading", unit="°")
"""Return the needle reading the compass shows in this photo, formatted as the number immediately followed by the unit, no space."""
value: 130°
